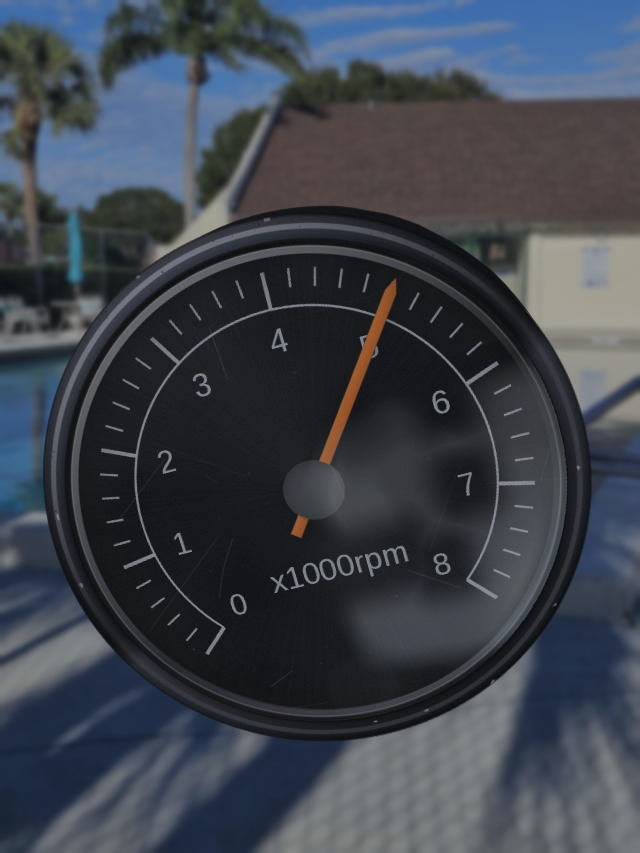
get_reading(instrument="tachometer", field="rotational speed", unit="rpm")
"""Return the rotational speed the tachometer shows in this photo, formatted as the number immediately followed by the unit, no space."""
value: 5000rpm
